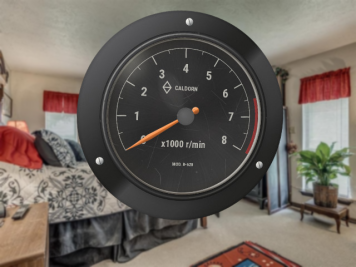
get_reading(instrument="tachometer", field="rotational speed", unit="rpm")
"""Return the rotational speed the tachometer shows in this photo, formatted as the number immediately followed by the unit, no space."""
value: 0rpm
